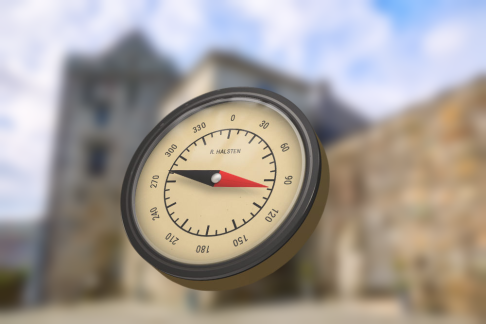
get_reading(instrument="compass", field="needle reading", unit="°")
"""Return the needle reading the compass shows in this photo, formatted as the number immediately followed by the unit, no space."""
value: 100°
